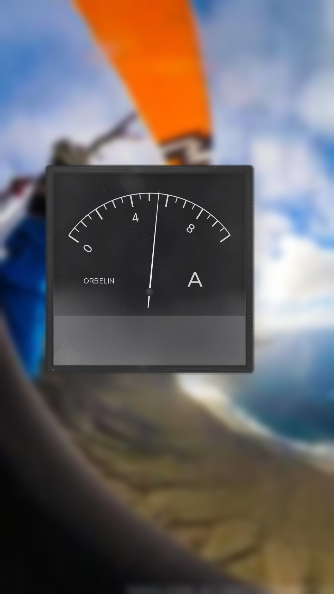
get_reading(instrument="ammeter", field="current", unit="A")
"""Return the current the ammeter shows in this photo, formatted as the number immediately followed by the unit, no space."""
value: 5.5A
